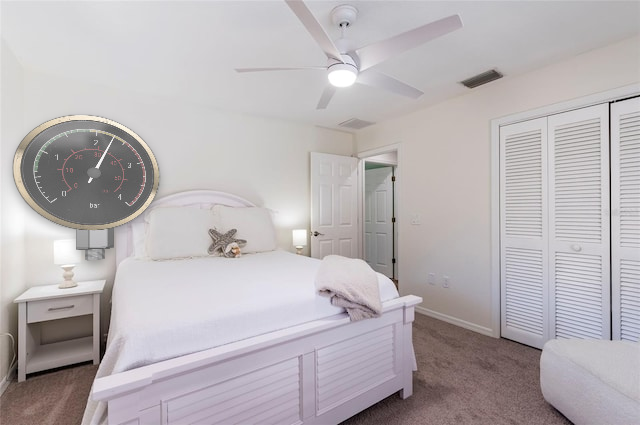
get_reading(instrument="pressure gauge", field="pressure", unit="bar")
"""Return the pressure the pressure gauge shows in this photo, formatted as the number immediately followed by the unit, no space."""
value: 2.3bar
